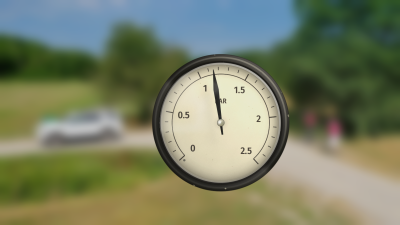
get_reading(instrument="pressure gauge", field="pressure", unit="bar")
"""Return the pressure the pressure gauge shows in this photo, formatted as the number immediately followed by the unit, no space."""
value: 1.15bar
